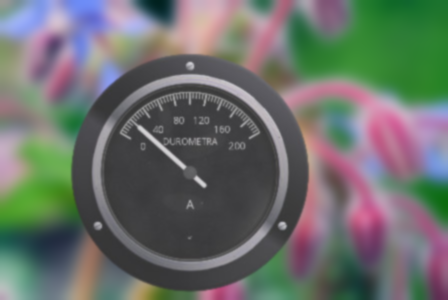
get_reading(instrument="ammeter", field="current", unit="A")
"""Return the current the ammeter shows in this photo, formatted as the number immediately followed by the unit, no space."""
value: 20A
